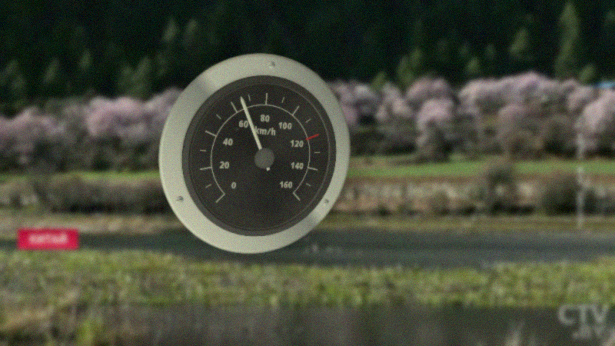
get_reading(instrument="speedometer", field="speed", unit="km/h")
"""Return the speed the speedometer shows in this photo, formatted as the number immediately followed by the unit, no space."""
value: 65km/h
